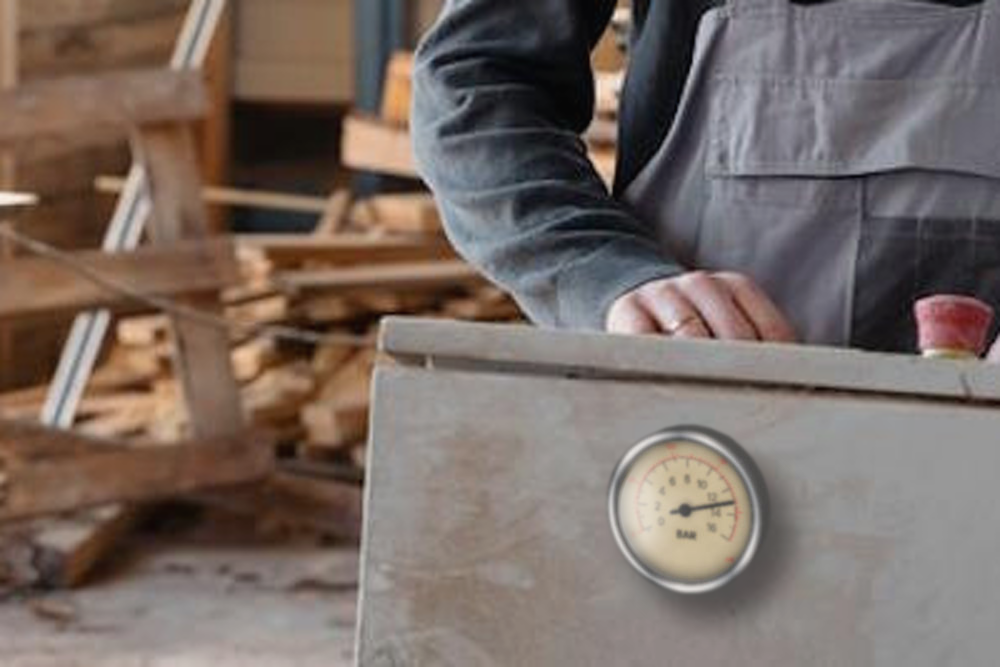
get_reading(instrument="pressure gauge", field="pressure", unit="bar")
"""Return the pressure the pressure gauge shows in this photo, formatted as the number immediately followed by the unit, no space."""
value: 13bar
